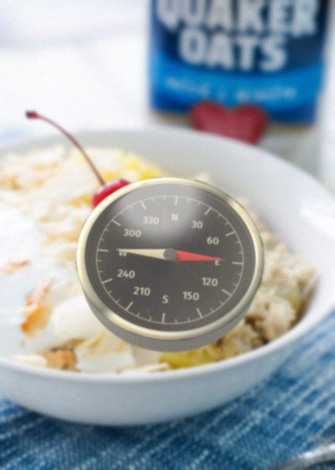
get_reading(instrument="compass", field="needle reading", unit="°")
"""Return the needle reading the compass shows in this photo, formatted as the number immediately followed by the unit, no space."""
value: 90°
